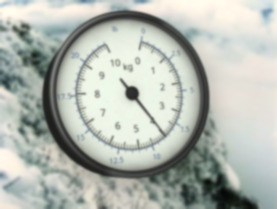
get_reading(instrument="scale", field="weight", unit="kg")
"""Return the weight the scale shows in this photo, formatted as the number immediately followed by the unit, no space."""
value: 4kg
